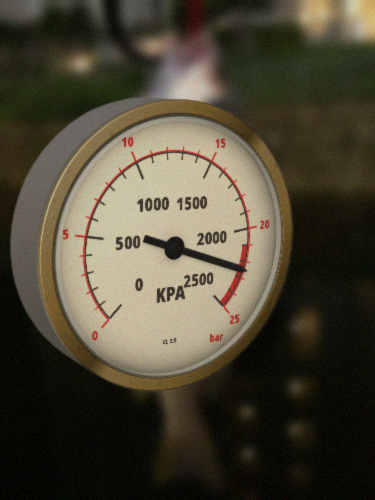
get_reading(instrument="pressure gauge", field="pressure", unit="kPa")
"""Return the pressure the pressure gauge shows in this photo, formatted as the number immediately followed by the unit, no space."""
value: 2250kPa
